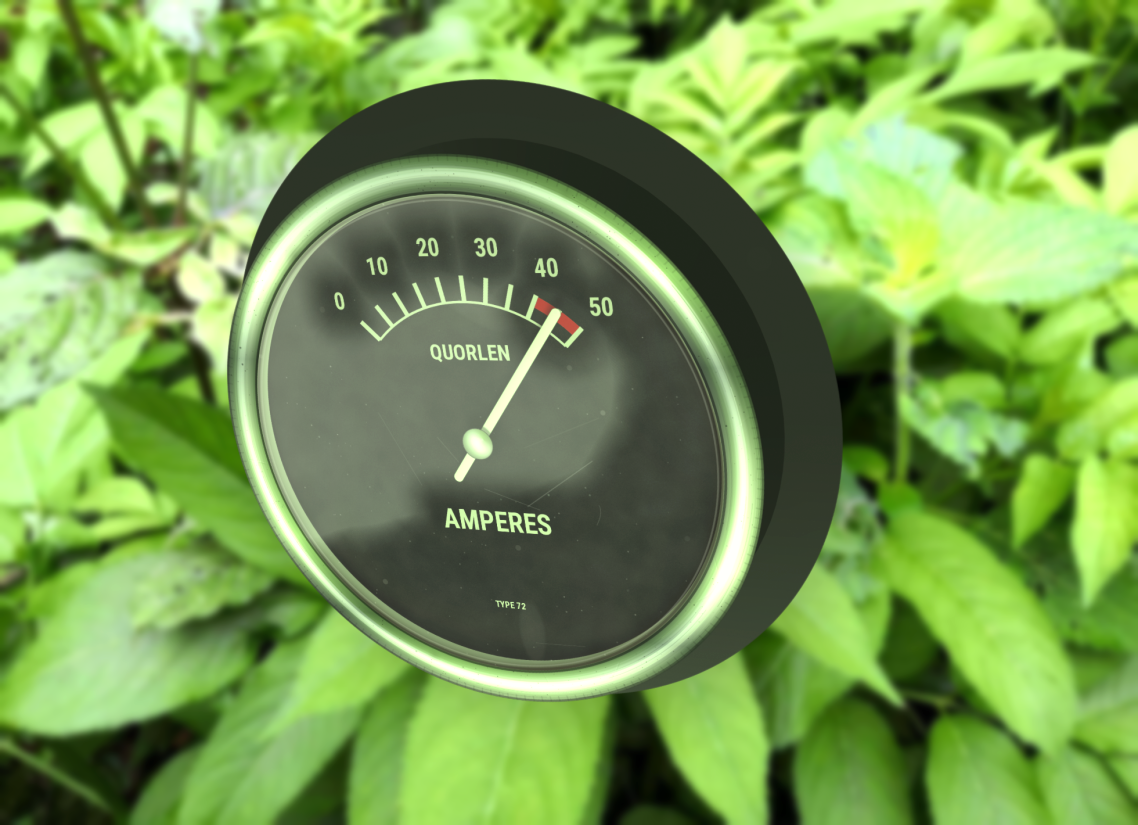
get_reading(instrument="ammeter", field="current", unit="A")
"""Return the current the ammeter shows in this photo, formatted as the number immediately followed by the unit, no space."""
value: 45A
